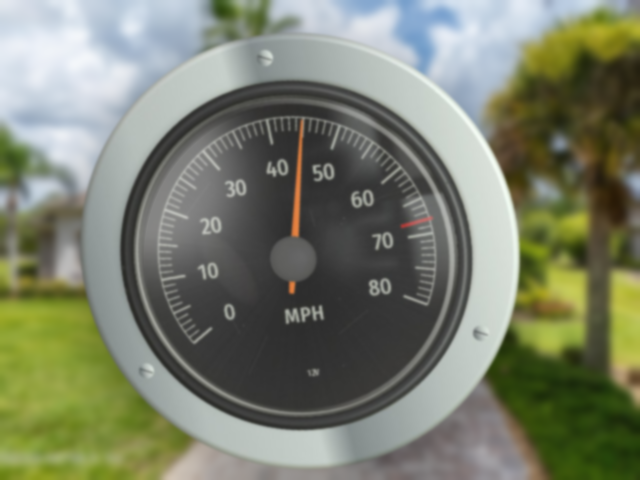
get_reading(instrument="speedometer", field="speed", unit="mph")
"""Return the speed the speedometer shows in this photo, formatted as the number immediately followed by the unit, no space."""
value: 45mph
